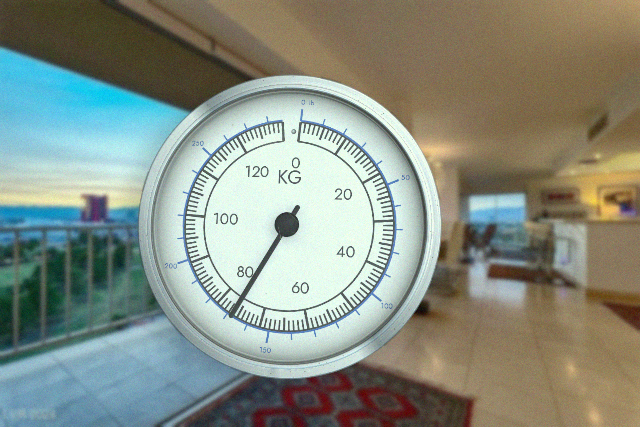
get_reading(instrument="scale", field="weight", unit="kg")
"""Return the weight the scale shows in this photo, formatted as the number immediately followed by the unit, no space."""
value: 76kg
